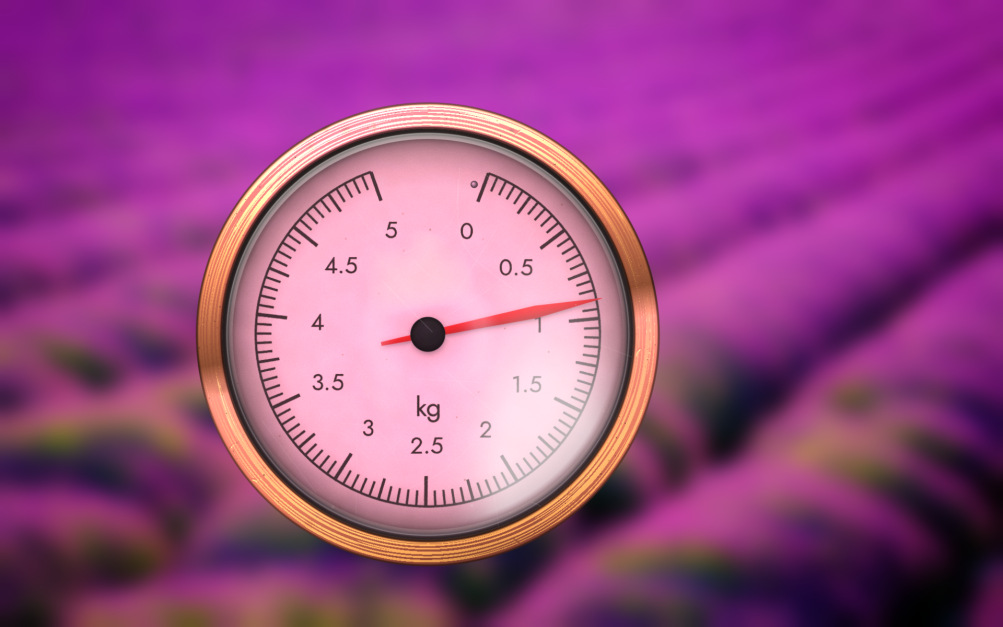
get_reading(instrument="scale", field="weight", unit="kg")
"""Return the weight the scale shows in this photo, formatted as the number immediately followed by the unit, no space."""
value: 0.9kg
